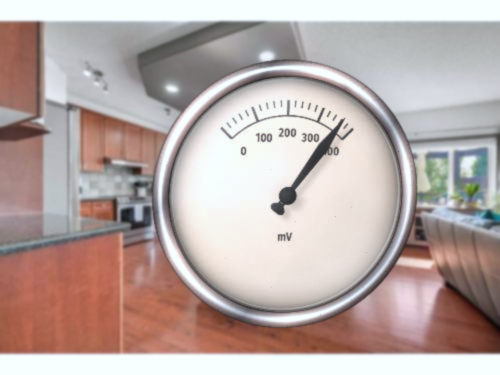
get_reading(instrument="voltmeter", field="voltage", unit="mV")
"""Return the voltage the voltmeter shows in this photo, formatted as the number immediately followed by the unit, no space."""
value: 360mV
